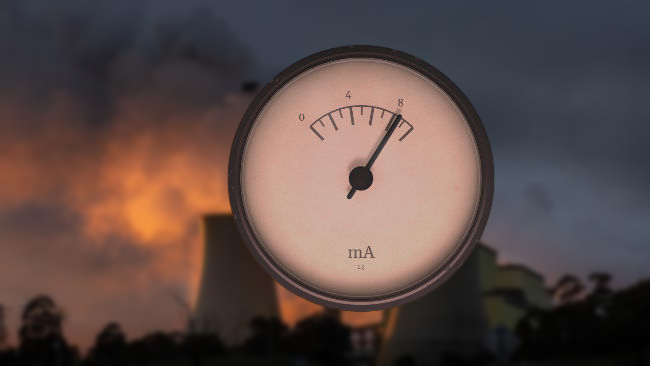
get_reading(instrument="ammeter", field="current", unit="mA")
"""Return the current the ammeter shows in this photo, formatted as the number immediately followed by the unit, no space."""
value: 8.5mA
